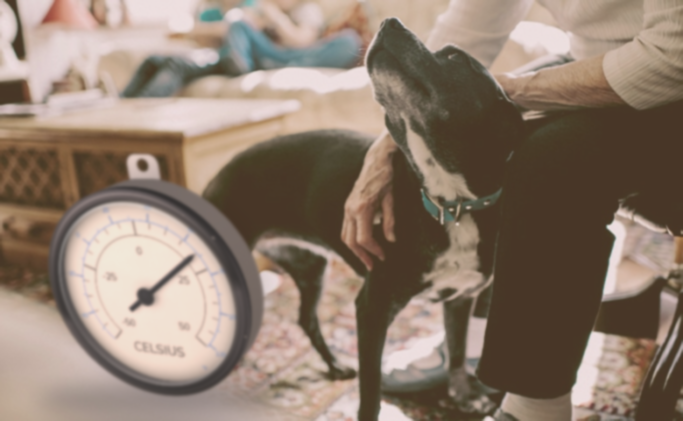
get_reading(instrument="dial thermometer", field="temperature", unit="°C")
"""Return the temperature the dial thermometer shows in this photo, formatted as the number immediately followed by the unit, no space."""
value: 20°C
